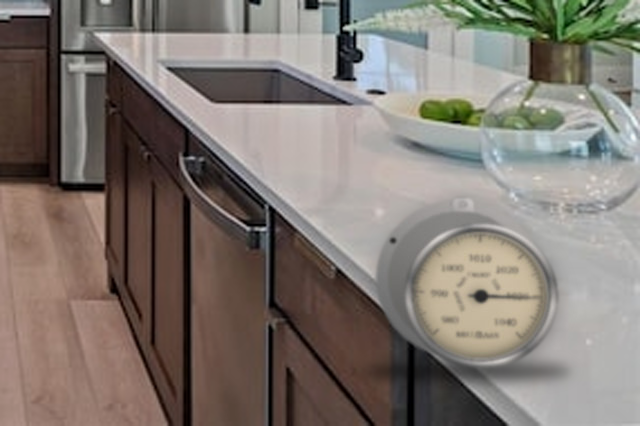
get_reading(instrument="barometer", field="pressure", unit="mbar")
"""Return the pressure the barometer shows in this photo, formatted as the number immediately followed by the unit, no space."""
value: 1030mbar
